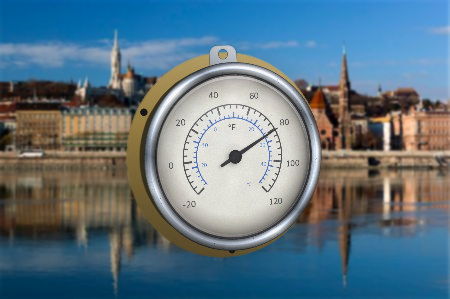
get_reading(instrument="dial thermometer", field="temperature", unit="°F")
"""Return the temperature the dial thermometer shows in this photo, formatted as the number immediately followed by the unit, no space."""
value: 80°F
